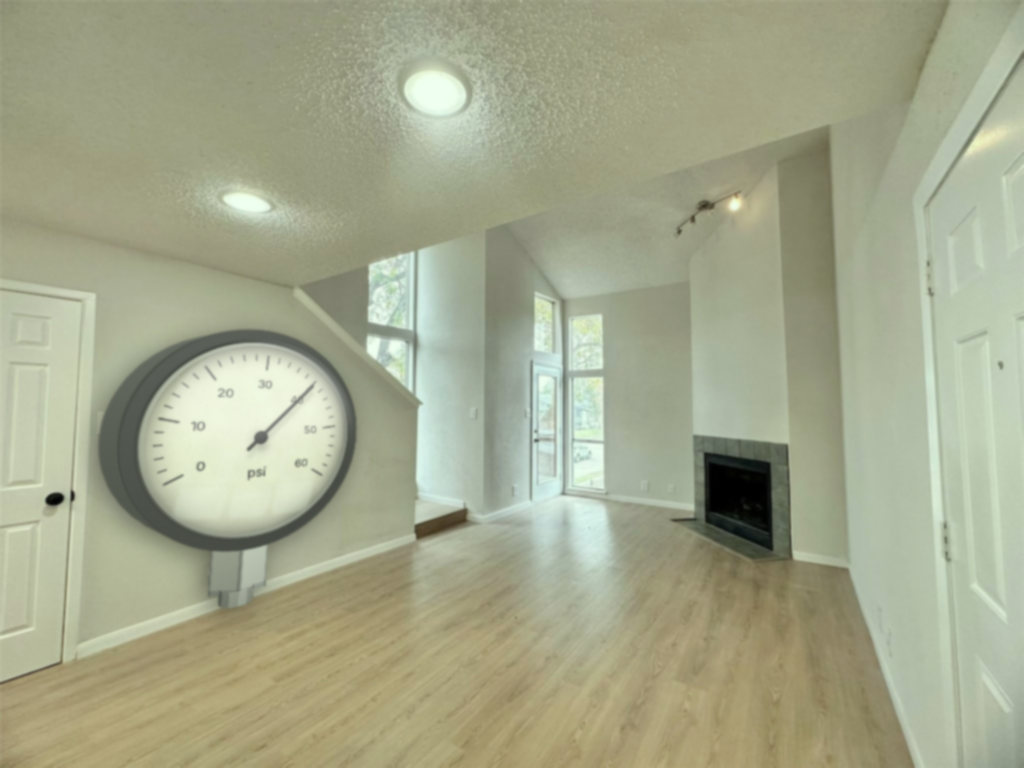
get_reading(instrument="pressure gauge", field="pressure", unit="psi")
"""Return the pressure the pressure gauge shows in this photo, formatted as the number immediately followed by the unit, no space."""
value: 40psi
